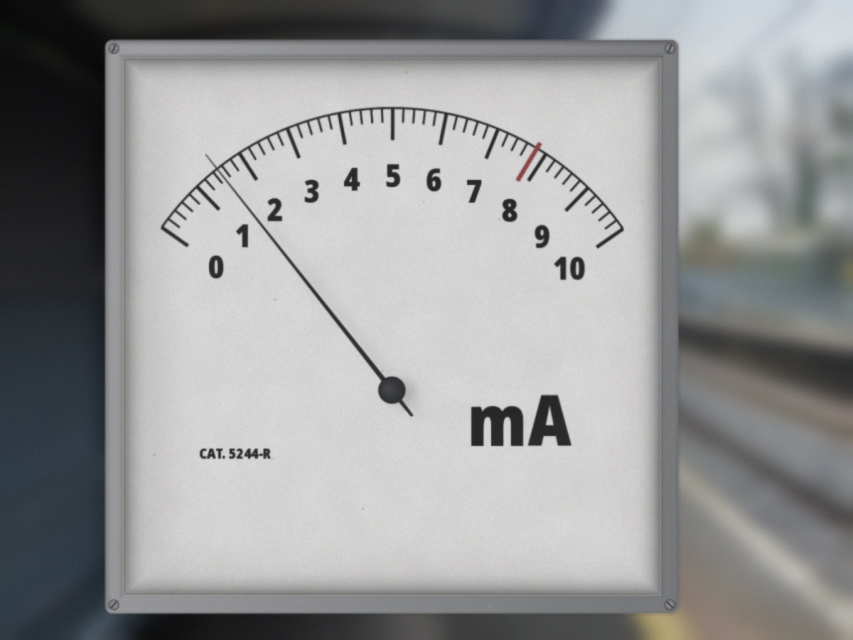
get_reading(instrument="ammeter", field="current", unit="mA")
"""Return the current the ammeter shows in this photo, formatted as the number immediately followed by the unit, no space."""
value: 1.5mA
